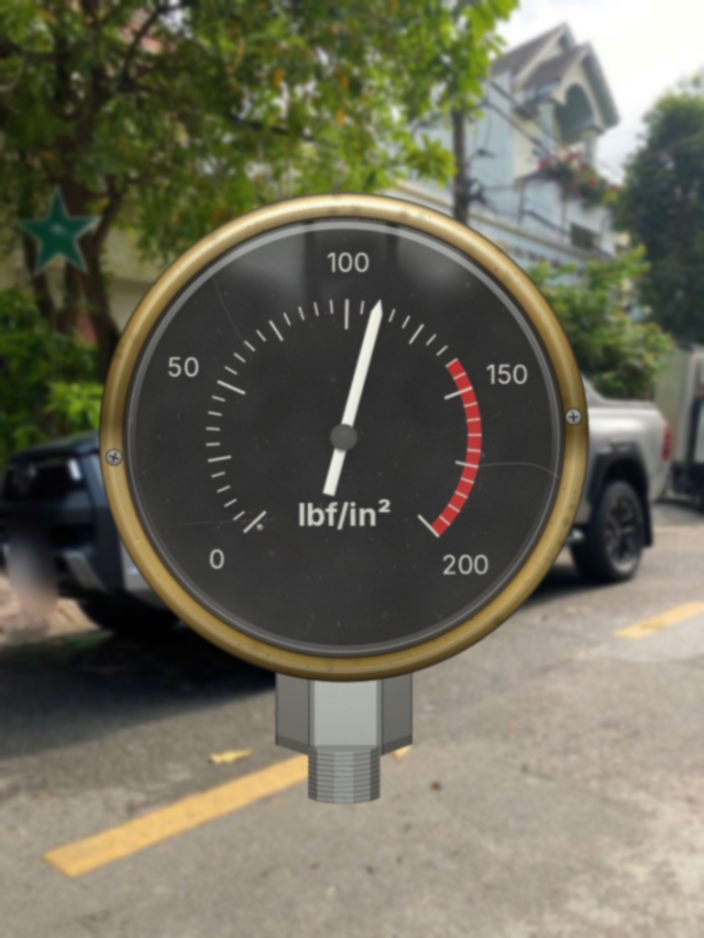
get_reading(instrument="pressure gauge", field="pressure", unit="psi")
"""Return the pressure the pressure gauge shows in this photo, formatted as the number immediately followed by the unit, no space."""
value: 110psi
